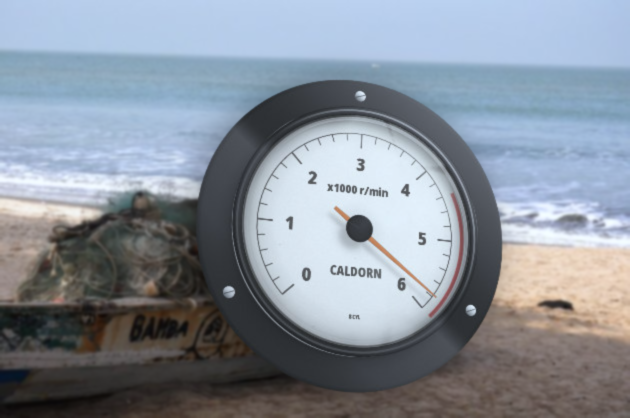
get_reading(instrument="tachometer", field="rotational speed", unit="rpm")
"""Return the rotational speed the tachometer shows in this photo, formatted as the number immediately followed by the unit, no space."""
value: 5800rpm
